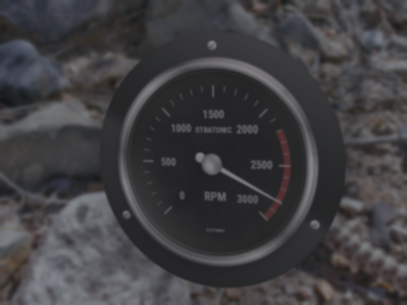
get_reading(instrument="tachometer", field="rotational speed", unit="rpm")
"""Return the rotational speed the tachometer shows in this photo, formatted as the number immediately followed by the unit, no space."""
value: 2800rpm
